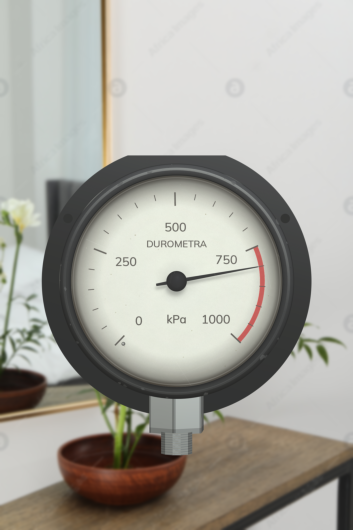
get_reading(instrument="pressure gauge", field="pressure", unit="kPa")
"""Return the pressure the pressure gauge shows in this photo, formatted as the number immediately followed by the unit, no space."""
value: 800kPa
